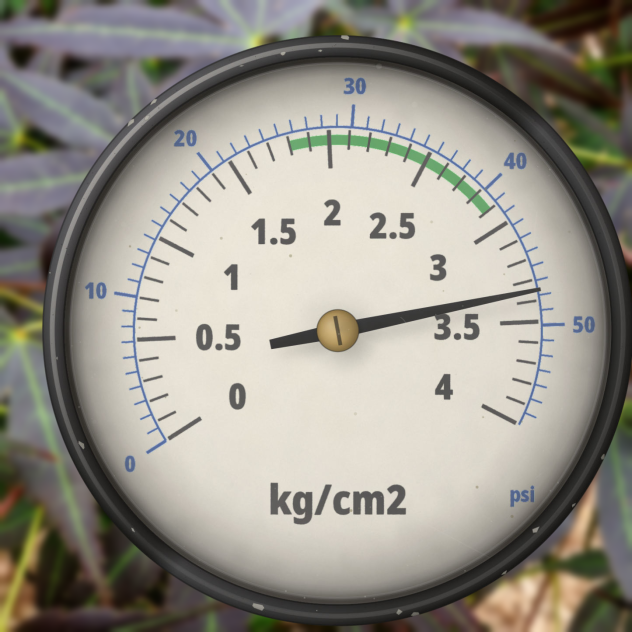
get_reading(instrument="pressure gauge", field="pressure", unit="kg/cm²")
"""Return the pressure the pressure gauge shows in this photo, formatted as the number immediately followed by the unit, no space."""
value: 3.35kg/cm²
